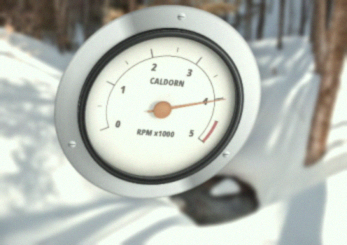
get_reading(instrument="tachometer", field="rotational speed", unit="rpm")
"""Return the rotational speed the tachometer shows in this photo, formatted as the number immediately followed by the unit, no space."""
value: 4000rpm
